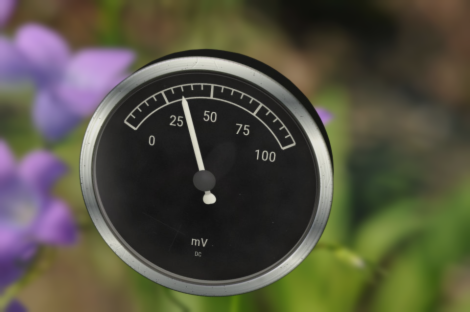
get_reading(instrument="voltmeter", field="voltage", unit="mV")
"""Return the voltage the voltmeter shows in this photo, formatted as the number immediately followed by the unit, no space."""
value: 35mV
